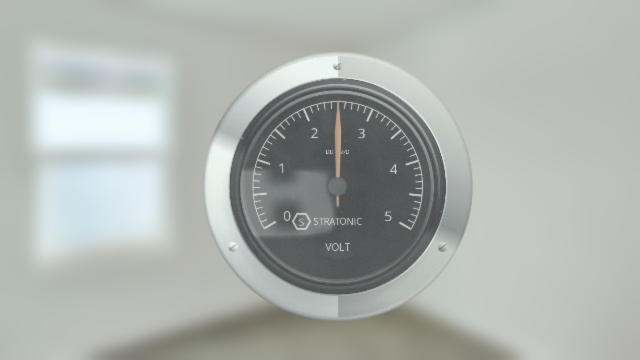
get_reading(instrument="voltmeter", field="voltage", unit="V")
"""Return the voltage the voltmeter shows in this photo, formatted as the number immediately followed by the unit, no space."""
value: 2.5V
